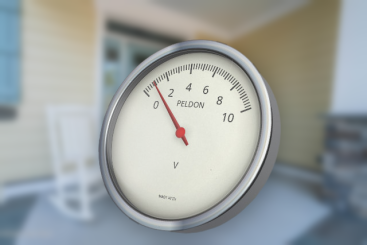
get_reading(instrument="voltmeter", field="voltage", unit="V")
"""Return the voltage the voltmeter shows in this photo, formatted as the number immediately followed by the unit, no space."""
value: 1V
